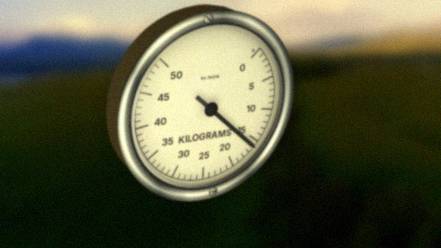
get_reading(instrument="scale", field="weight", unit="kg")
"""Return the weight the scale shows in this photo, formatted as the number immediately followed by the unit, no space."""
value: 16kg
